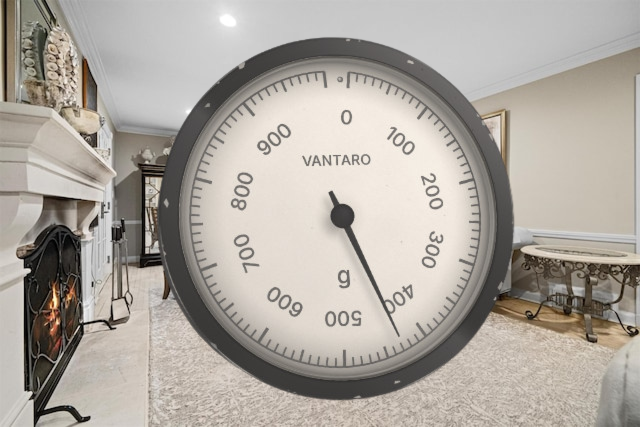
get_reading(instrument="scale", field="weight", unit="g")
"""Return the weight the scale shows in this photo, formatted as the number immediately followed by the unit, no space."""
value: 430g
